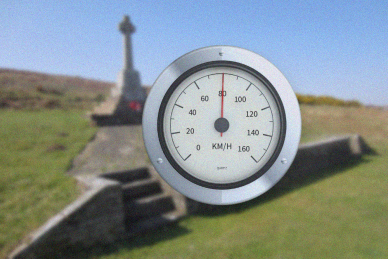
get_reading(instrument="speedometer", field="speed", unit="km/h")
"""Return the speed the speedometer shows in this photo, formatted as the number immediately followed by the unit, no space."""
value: 80km/h
